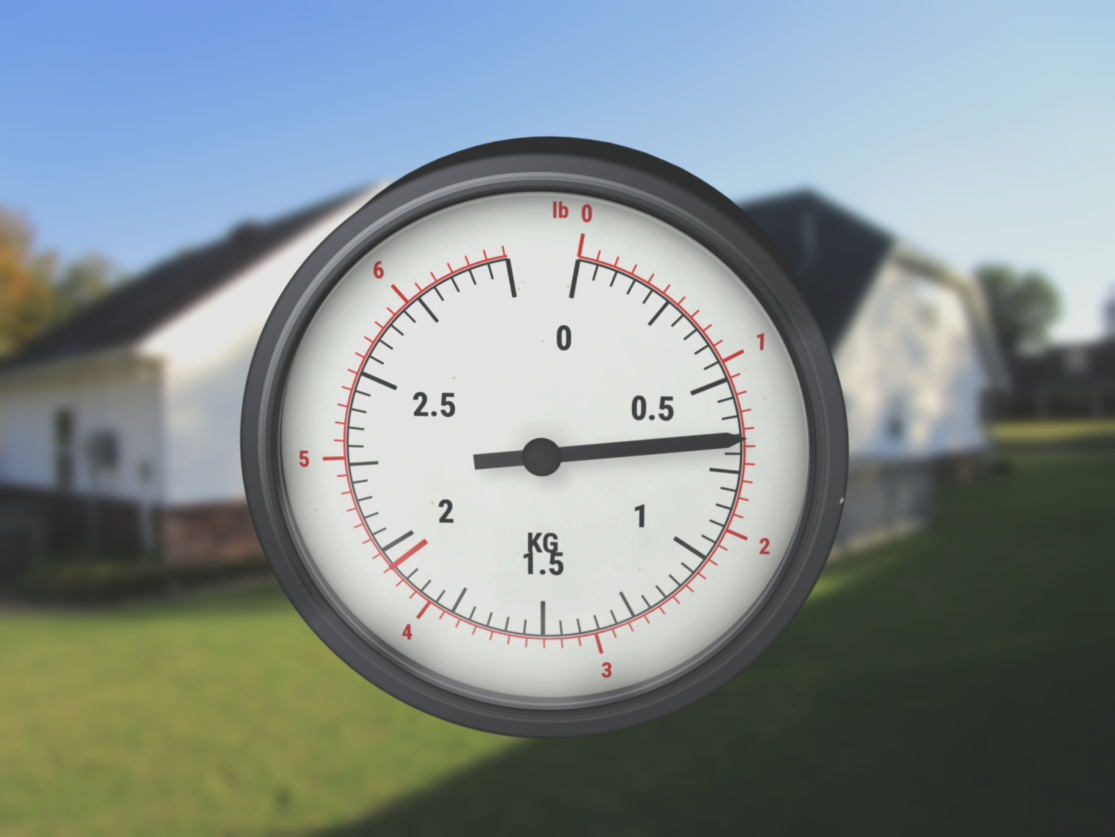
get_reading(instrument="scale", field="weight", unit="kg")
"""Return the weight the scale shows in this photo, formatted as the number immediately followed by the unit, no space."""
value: 0.65kg
